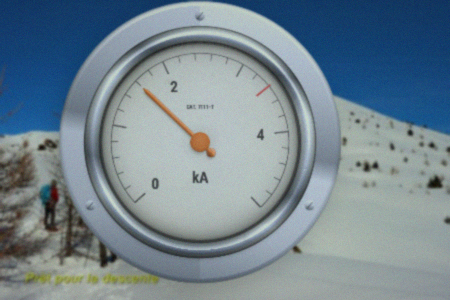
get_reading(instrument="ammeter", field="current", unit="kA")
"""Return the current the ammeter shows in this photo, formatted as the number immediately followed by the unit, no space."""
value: 1.6kA
